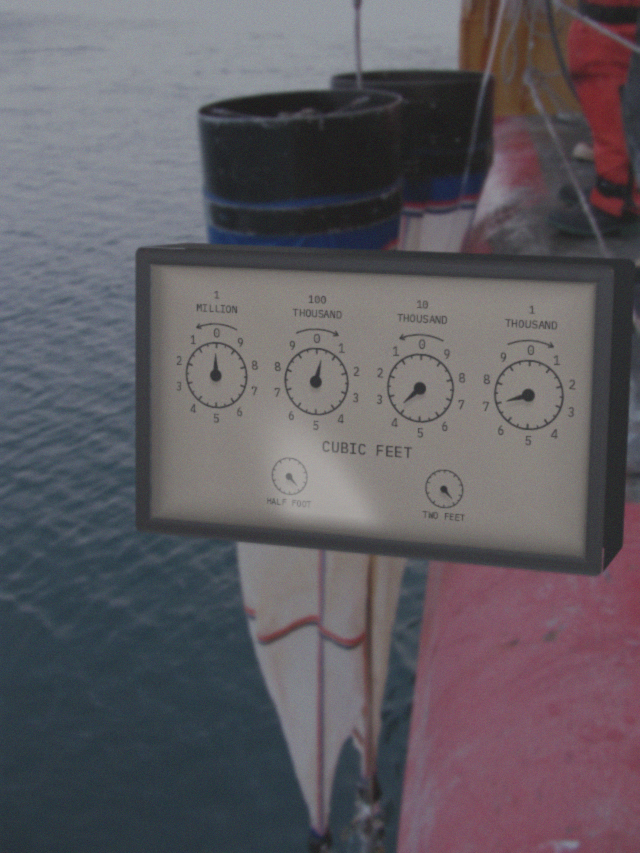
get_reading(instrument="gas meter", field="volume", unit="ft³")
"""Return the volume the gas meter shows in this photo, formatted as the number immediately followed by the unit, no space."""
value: 3700ft³
